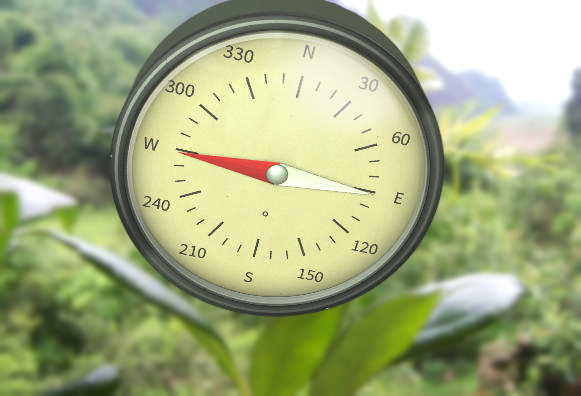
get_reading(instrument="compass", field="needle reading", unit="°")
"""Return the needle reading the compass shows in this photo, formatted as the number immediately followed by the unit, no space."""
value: 270°
